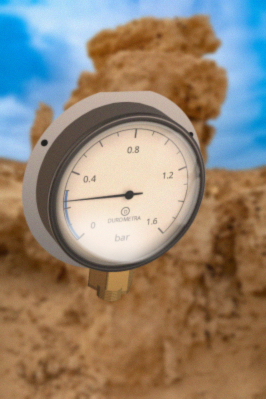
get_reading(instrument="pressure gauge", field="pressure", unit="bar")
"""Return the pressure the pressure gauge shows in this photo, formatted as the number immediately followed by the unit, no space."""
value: 0.25bar
